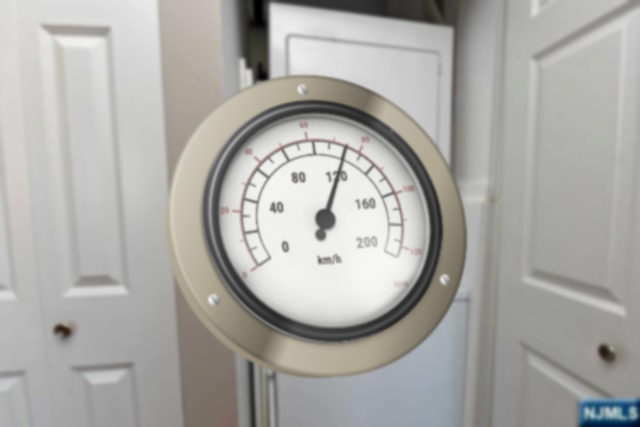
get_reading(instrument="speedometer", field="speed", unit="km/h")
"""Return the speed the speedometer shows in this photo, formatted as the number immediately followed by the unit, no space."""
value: 120km/h
